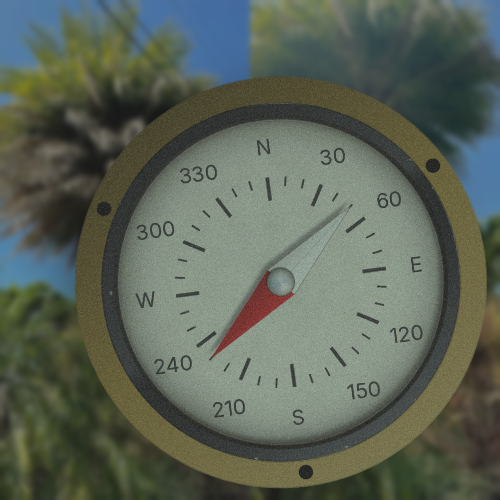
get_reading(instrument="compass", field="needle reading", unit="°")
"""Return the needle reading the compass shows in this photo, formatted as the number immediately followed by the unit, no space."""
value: 230°
